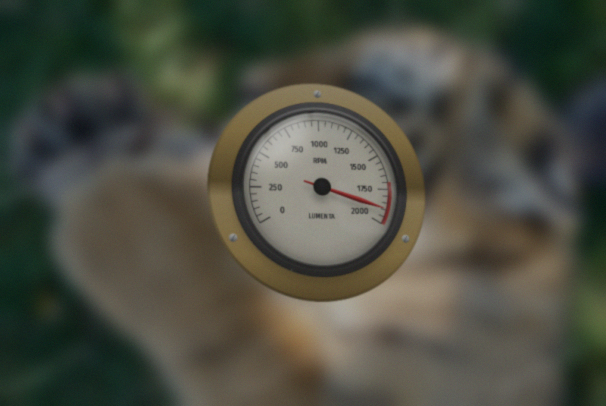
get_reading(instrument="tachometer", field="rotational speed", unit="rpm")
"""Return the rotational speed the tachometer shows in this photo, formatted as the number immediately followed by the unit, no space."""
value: 1900rpm
